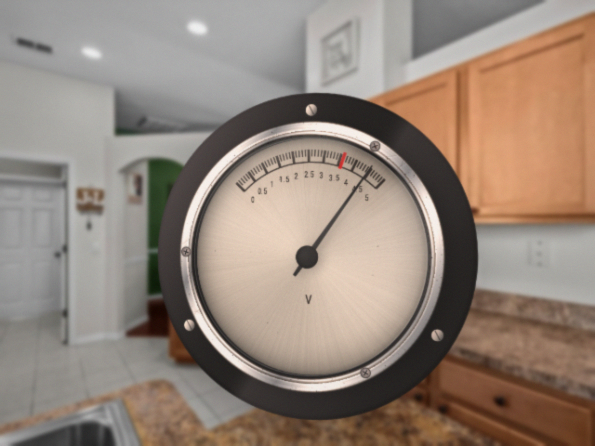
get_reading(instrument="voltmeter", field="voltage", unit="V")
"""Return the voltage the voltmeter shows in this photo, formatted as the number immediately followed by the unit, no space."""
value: 4.5V
